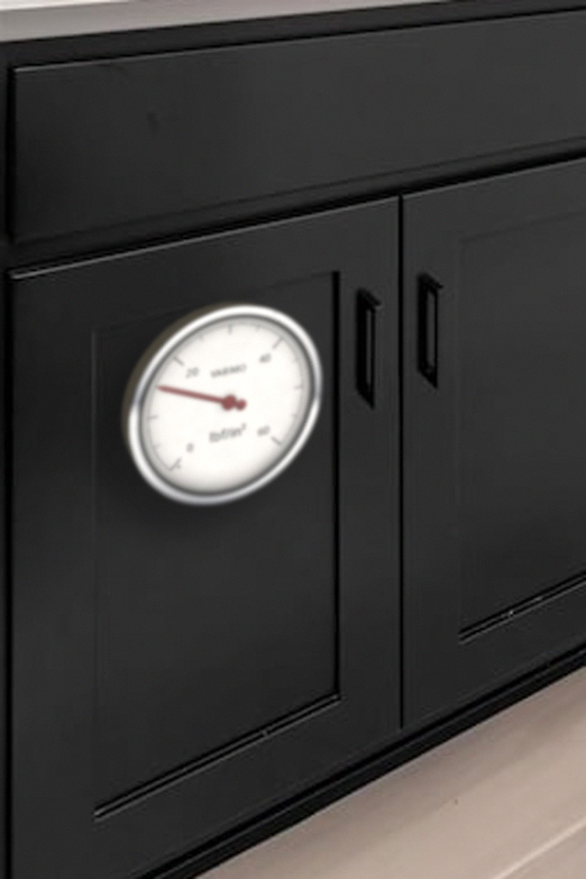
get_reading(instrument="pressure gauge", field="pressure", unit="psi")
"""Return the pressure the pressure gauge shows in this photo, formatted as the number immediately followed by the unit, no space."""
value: 15psi
